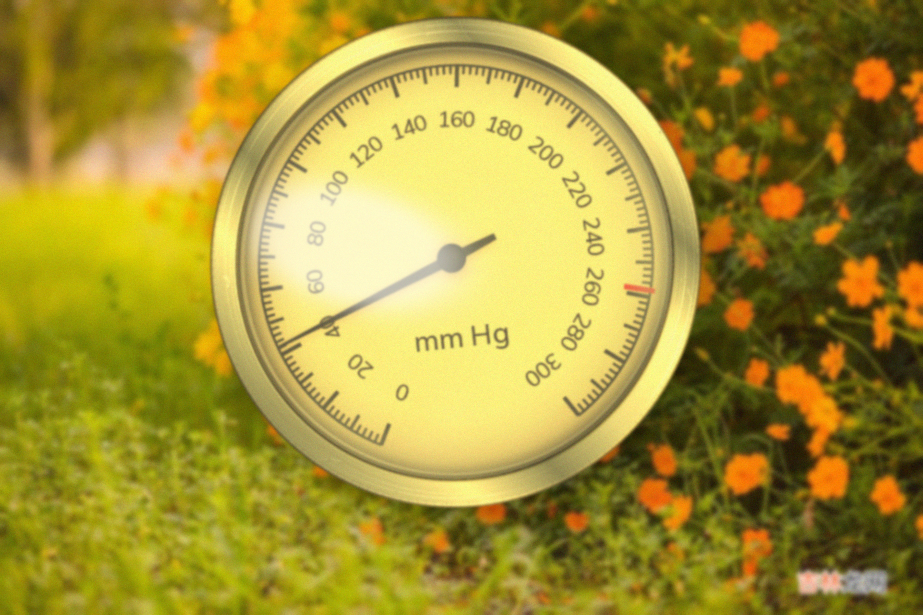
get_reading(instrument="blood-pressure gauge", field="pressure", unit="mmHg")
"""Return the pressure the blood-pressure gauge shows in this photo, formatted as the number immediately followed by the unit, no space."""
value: 42mmHg
